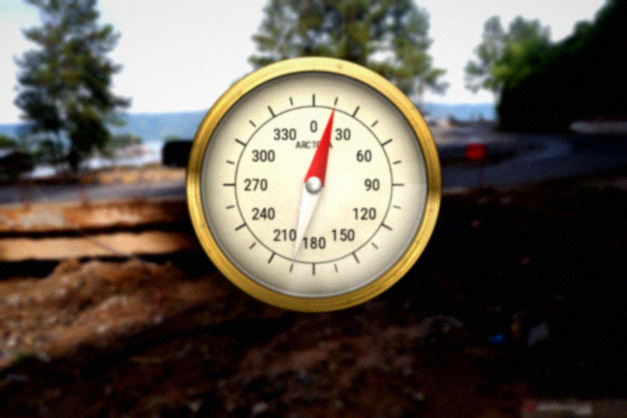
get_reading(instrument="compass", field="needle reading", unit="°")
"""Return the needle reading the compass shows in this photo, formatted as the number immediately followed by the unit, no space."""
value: 15°
